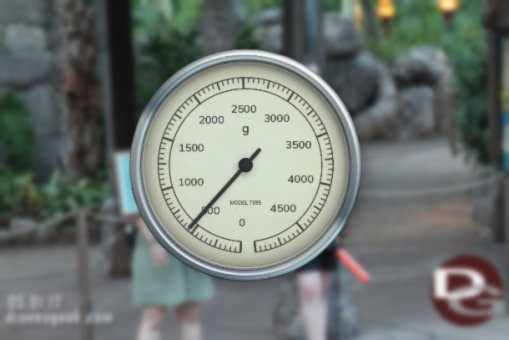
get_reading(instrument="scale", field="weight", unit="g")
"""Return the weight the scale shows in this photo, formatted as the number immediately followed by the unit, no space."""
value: 550g
